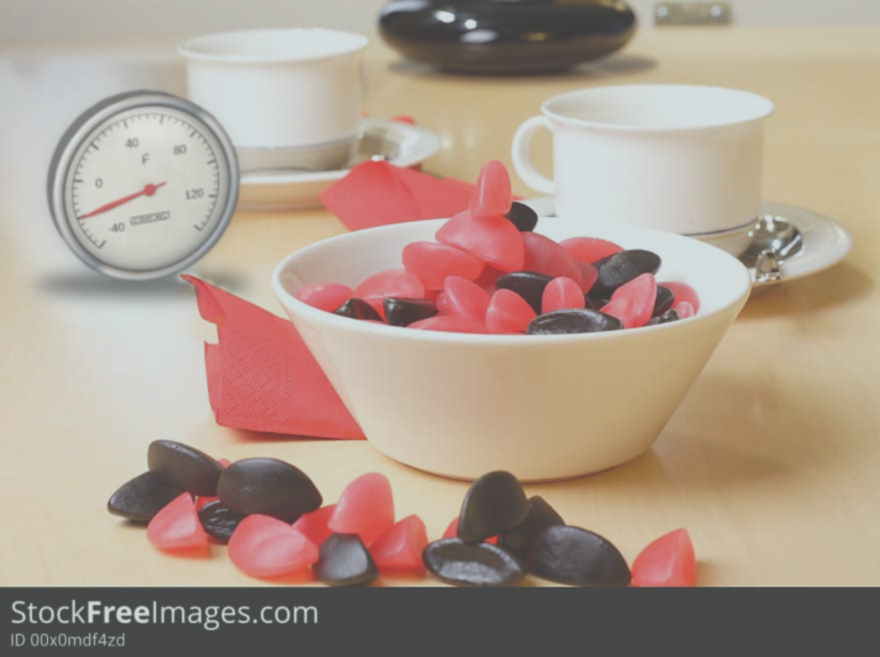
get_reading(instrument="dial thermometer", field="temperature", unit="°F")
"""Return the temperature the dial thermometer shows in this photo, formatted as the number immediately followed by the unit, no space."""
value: -20°F
